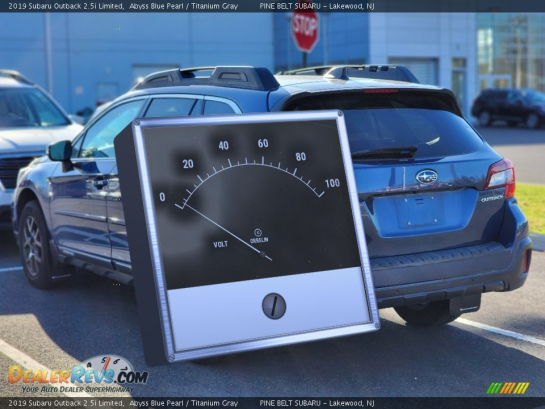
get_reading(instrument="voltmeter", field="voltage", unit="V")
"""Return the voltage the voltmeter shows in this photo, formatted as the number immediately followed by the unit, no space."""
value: 2.5V
